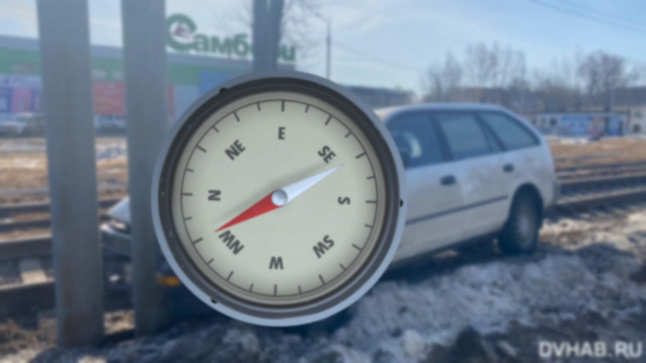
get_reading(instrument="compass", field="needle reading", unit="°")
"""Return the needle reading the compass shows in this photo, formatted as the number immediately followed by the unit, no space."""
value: 330°
